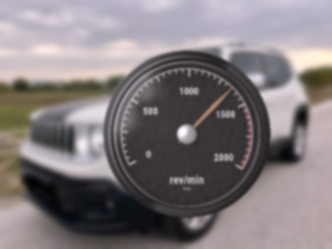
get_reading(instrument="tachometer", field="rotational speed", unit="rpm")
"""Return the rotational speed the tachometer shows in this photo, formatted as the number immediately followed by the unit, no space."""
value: 1350rpm
